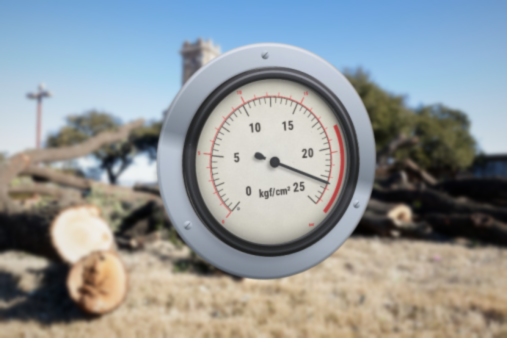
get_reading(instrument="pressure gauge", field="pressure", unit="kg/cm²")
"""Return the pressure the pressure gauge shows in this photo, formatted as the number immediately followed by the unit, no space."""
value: 23kg/cm²
